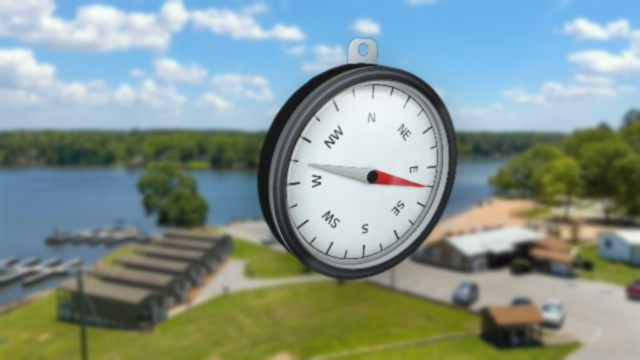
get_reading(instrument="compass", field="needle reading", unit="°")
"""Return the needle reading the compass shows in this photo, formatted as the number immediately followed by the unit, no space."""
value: 105°
